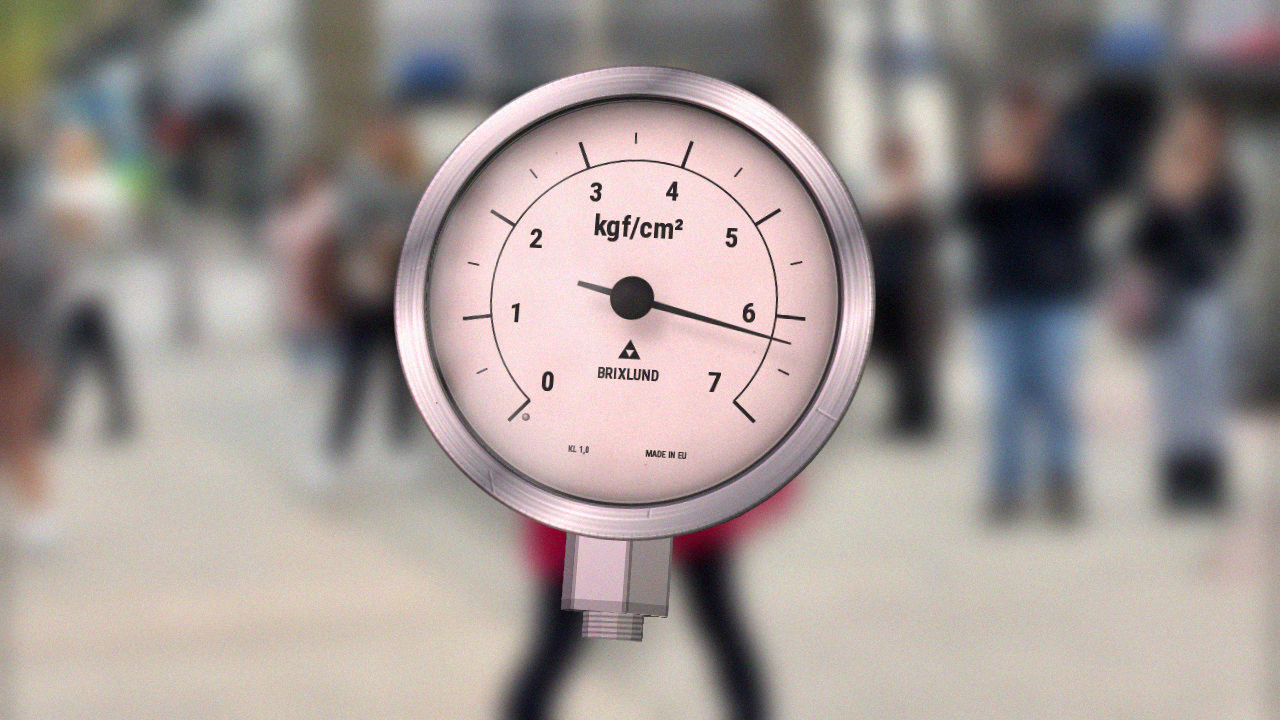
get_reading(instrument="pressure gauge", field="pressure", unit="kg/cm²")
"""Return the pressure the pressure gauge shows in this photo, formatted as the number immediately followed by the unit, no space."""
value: 6.25kg/cm²
